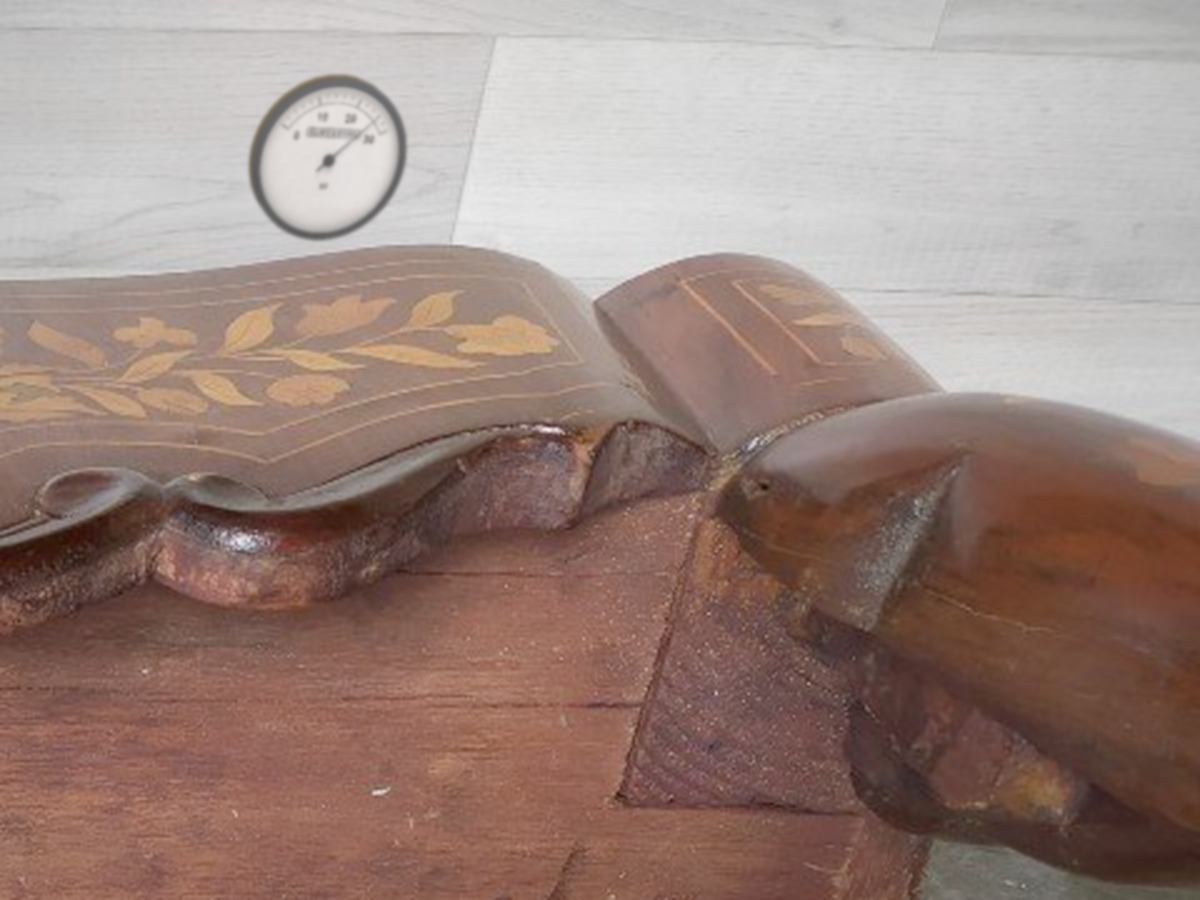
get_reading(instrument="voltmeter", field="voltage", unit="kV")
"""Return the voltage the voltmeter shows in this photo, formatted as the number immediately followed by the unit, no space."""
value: 26kV
